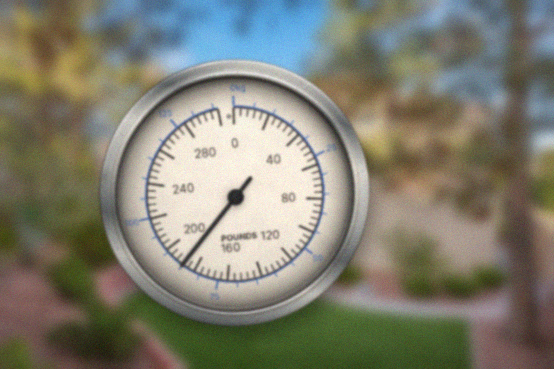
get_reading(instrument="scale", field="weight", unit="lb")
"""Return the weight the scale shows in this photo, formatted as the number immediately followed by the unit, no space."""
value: 188lb
